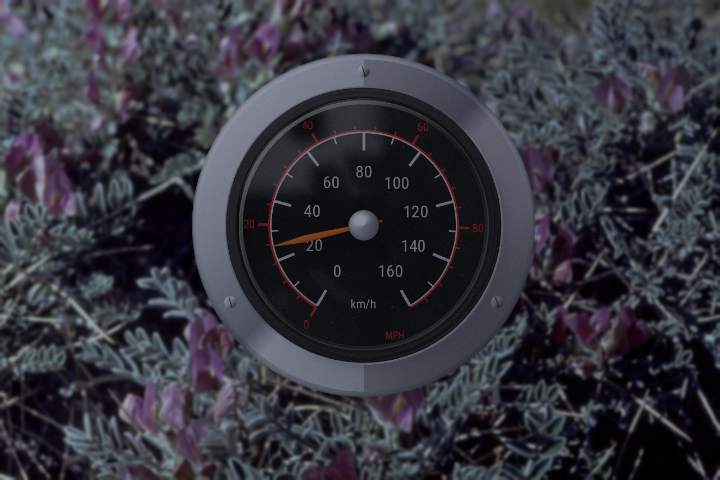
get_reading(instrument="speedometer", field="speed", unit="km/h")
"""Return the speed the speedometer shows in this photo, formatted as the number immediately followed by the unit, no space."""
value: 25km/h
